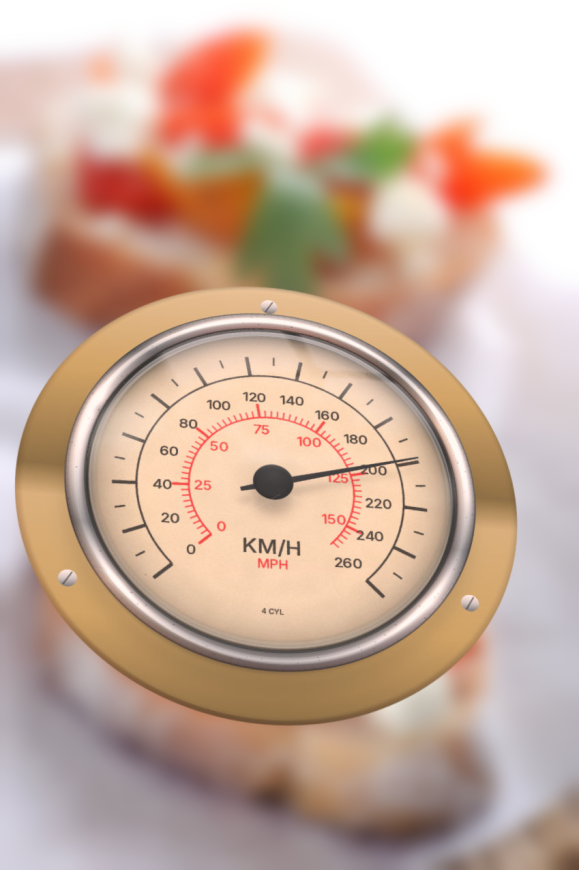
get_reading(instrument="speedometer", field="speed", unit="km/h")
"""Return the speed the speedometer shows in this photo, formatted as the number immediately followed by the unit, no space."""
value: 200km/h
